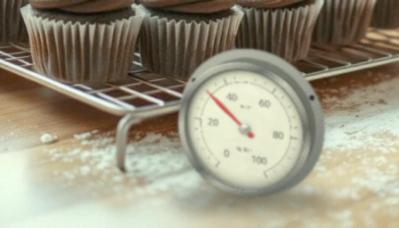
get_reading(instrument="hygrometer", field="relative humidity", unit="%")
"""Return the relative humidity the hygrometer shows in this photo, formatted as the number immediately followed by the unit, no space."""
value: 32%
